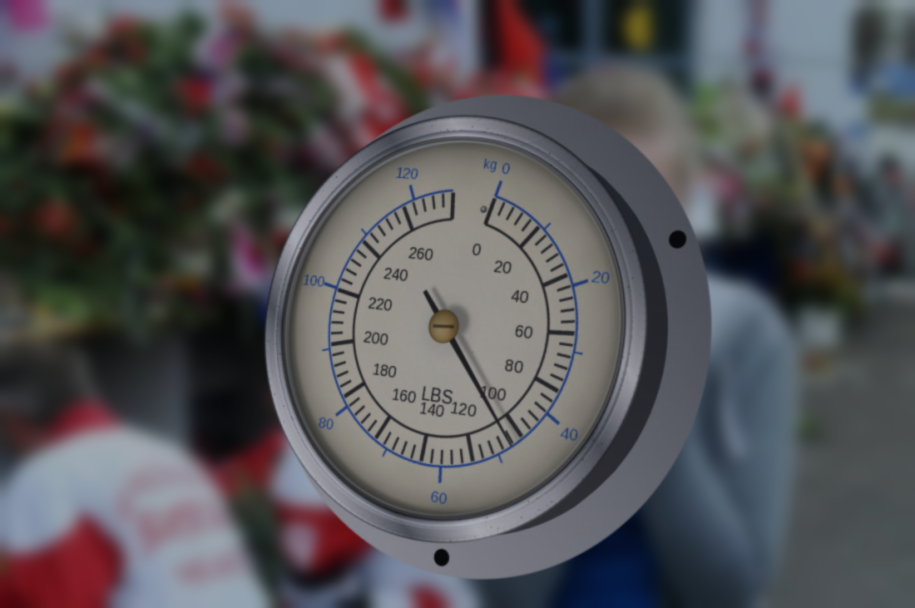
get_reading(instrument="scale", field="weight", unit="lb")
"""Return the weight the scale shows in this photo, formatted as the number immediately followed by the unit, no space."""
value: 104lb
